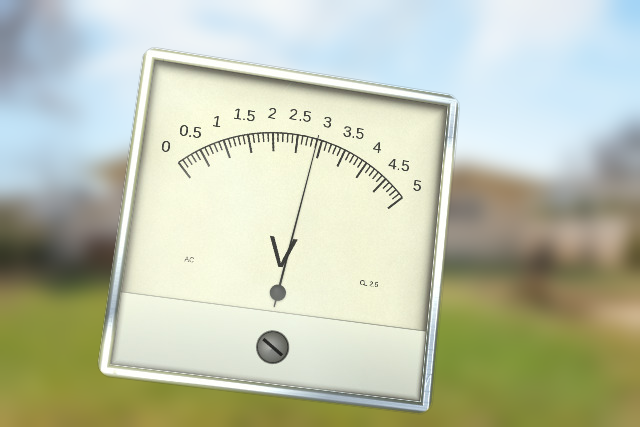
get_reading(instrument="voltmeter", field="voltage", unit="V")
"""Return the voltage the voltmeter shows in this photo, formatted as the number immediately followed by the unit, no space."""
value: 2.9V
